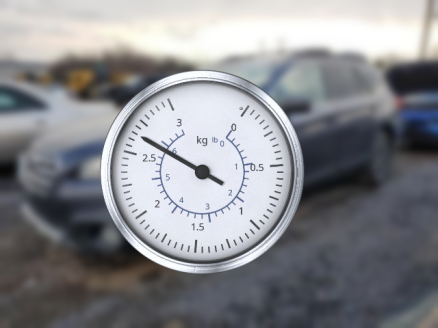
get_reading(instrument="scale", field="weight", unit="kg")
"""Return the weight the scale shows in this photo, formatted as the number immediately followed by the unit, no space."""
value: 2.65kg
